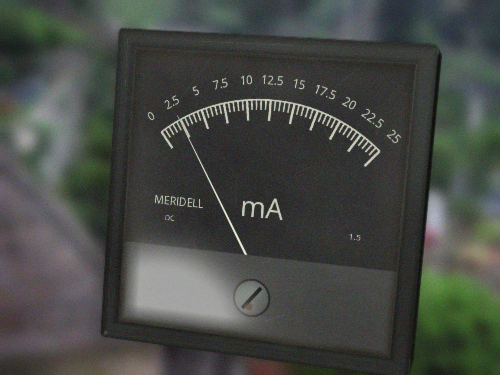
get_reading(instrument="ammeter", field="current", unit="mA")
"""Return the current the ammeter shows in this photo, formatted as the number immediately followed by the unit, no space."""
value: 2.5mA
